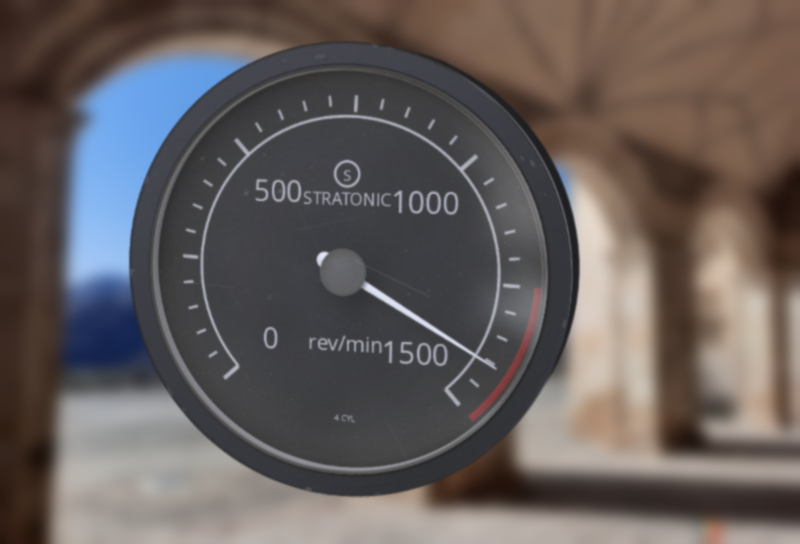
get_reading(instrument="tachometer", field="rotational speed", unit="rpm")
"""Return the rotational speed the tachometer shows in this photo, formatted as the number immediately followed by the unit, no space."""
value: 1400rpm
